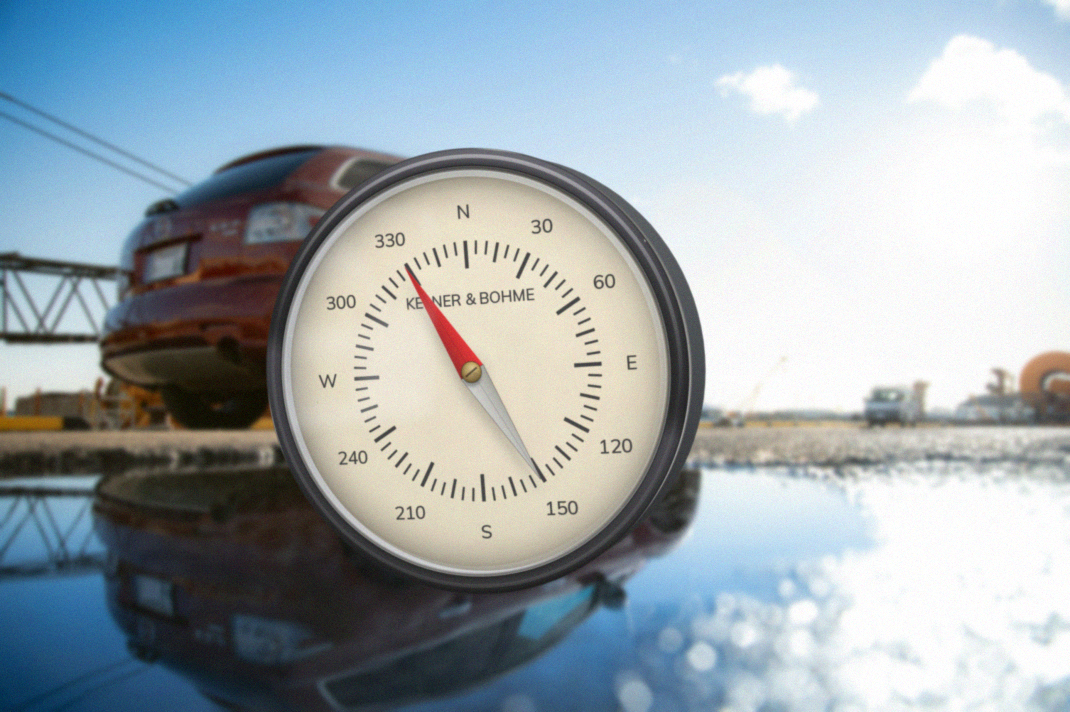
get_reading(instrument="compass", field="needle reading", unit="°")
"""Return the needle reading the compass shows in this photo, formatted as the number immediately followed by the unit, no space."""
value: 330°
